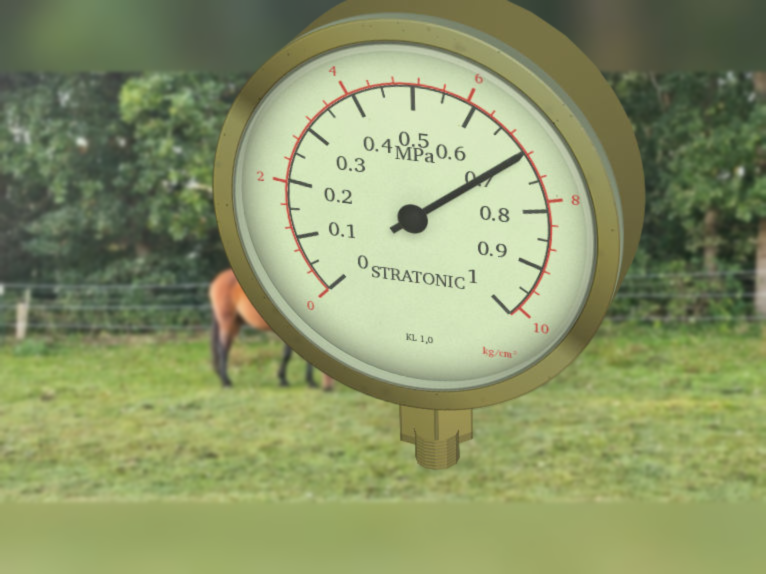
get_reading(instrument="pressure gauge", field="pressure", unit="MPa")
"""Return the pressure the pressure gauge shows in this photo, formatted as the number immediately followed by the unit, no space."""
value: 0.7MPa
